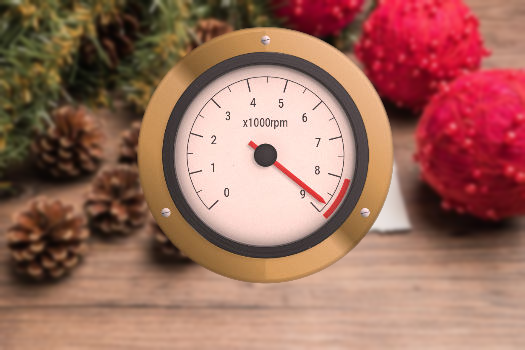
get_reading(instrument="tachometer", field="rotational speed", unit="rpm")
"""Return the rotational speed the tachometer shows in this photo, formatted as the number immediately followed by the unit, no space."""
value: 8750rpm
